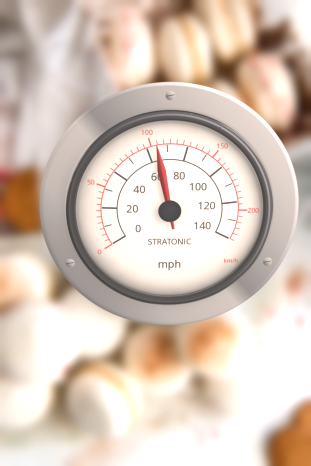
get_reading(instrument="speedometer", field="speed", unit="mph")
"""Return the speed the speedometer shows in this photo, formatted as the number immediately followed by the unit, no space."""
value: 65mph
